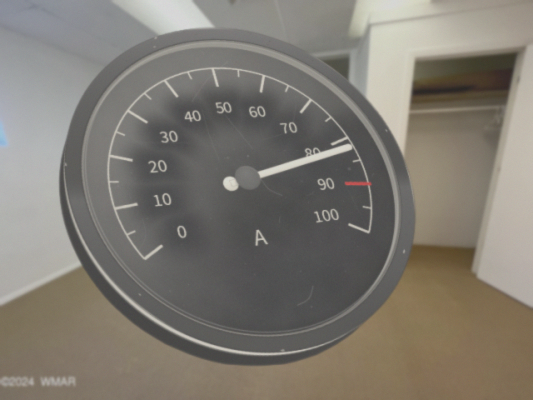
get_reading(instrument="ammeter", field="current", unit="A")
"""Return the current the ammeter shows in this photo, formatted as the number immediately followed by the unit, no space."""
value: 82.5A
